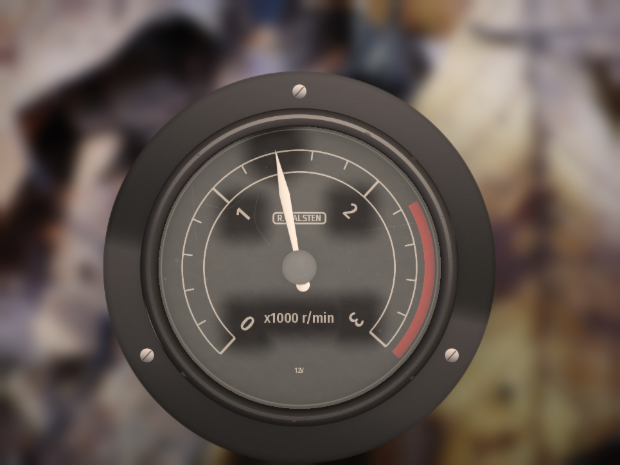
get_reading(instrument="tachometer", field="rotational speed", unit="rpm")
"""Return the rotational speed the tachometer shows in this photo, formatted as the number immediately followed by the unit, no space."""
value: 1400rpm
